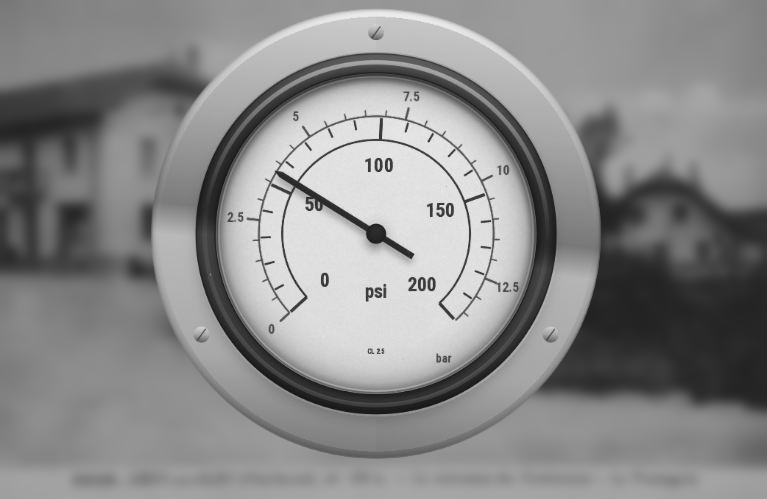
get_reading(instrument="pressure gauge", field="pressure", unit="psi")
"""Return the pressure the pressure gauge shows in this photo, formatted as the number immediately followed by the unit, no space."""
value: 55psi
